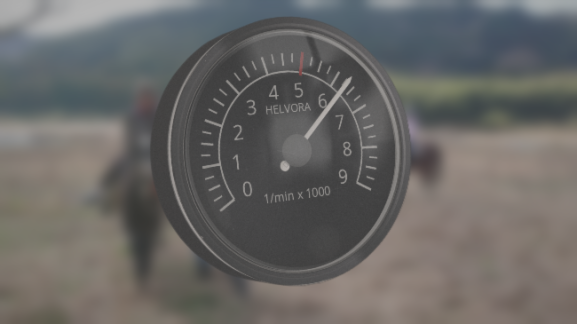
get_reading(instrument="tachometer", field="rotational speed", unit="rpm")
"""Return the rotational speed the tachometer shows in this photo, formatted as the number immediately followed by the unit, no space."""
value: 6250rpm
